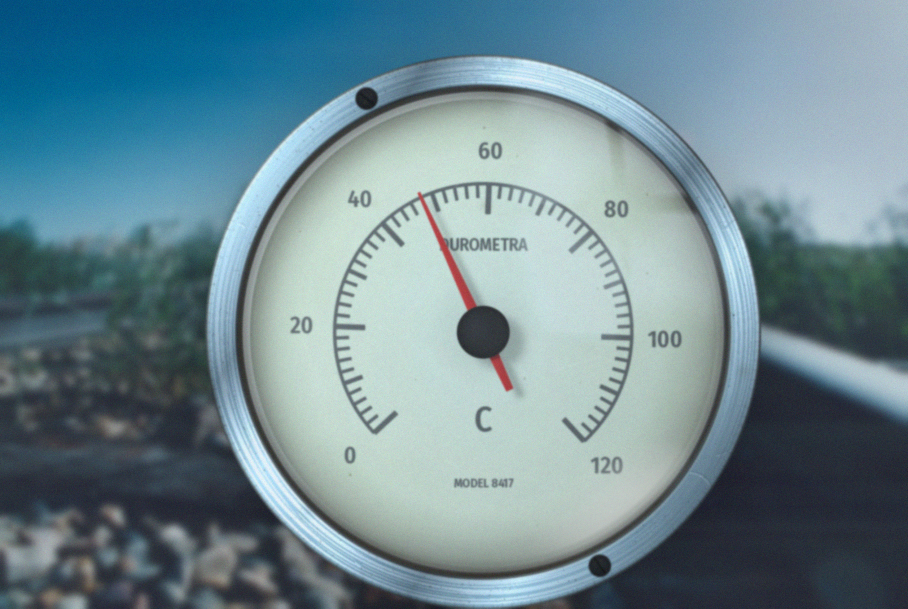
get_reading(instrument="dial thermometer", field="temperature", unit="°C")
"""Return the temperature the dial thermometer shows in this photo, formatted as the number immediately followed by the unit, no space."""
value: 48°C
